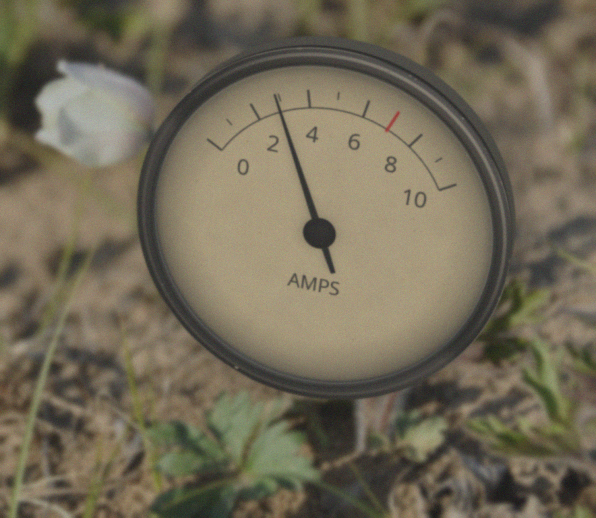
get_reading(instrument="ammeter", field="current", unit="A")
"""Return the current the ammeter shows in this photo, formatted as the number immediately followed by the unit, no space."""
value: 3A
